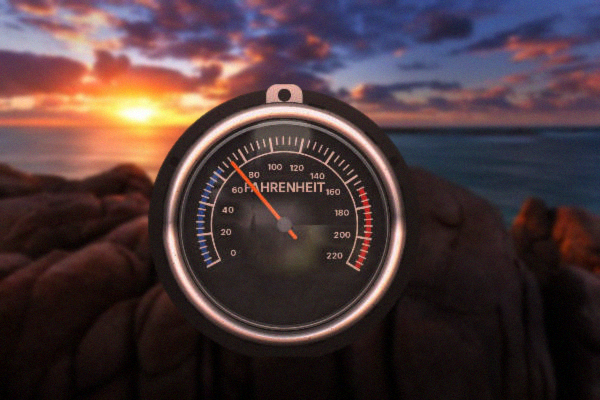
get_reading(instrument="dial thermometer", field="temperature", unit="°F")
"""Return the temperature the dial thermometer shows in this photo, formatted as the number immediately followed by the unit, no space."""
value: 72°F
